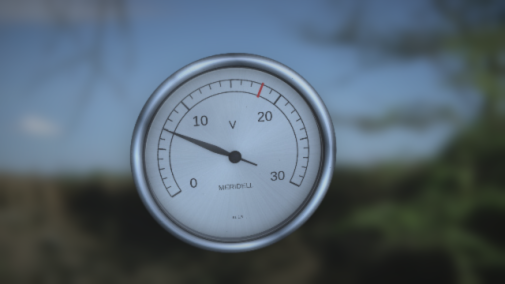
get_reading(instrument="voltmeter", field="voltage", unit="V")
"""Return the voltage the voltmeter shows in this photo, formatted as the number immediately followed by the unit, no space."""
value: 7V
